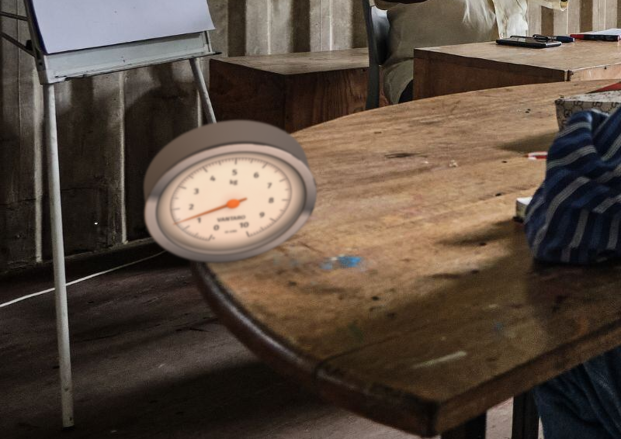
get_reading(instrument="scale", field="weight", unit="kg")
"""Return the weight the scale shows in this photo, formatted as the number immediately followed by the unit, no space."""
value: 1.5kg
